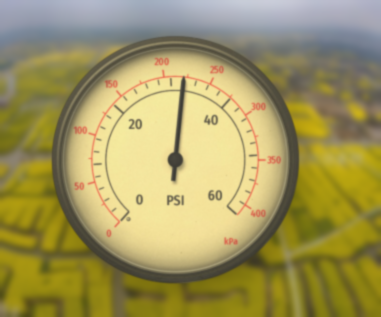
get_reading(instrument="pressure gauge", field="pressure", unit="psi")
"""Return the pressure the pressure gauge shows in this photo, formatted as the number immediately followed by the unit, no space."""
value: 32psi
